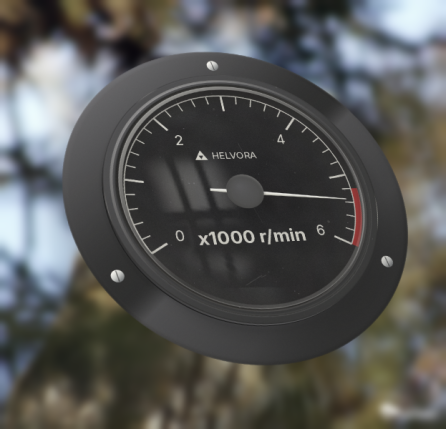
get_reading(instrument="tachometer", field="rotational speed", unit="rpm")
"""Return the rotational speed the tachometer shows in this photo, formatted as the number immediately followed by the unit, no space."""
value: 5400rpm
